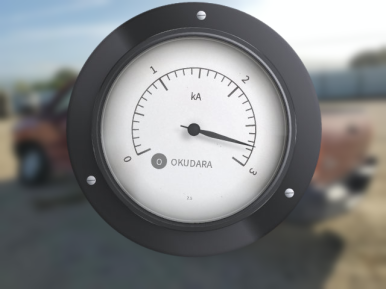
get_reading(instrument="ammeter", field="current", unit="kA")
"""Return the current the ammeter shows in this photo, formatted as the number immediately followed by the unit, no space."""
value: 2.75kA
